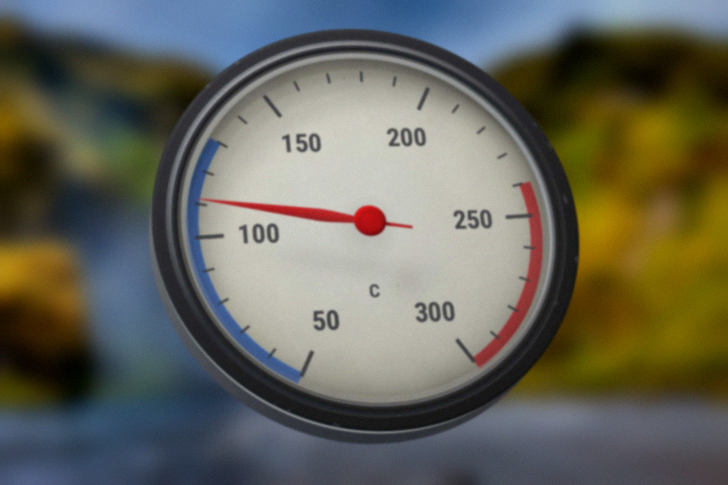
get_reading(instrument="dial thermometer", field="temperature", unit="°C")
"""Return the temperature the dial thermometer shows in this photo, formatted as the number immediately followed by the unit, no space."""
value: 110°C
